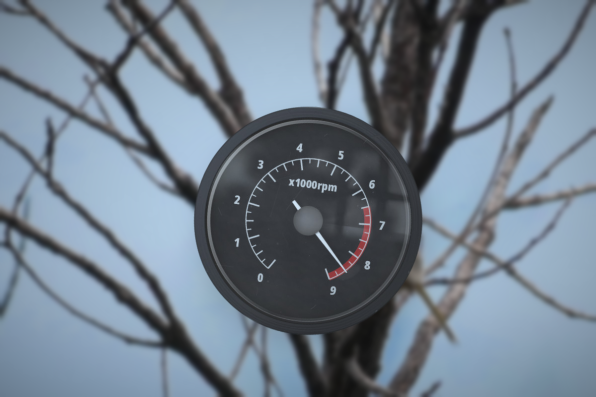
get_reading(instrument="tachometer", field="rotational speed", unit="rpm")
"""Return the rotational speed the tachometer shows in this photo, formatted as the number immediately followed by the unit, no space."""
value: 8500rpm
